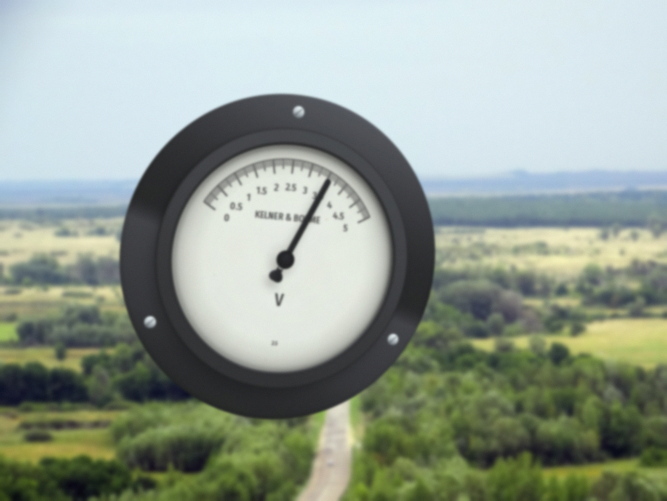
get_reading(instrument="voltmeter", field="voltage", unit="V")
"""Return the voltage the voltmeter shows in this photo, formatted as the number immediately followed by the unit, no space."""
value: 3.5V
